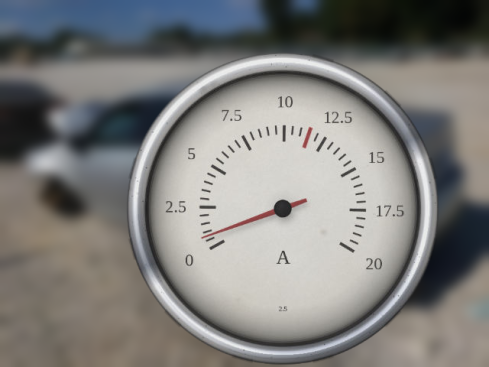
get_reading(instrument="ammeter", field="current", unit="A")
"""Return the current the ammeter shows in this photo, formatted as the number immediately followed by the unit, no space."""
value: 0.75A
